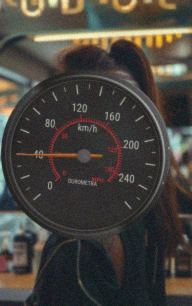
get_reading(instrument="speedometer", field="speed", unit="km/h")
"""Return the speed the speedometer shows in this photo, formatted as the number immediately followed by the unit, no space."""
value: 40km/h
